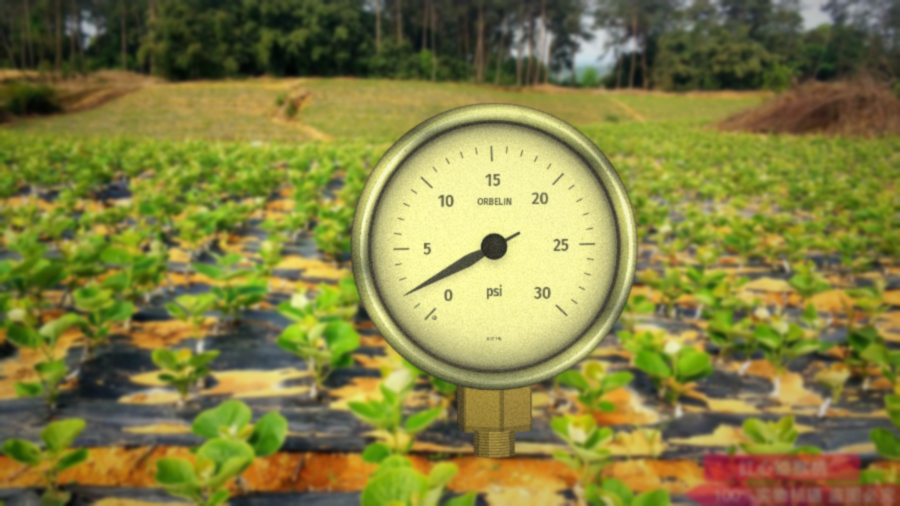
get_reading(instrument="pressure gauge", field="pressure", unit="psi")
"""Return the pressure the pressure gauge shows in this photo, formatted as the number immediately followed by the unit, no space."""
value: 2psi
